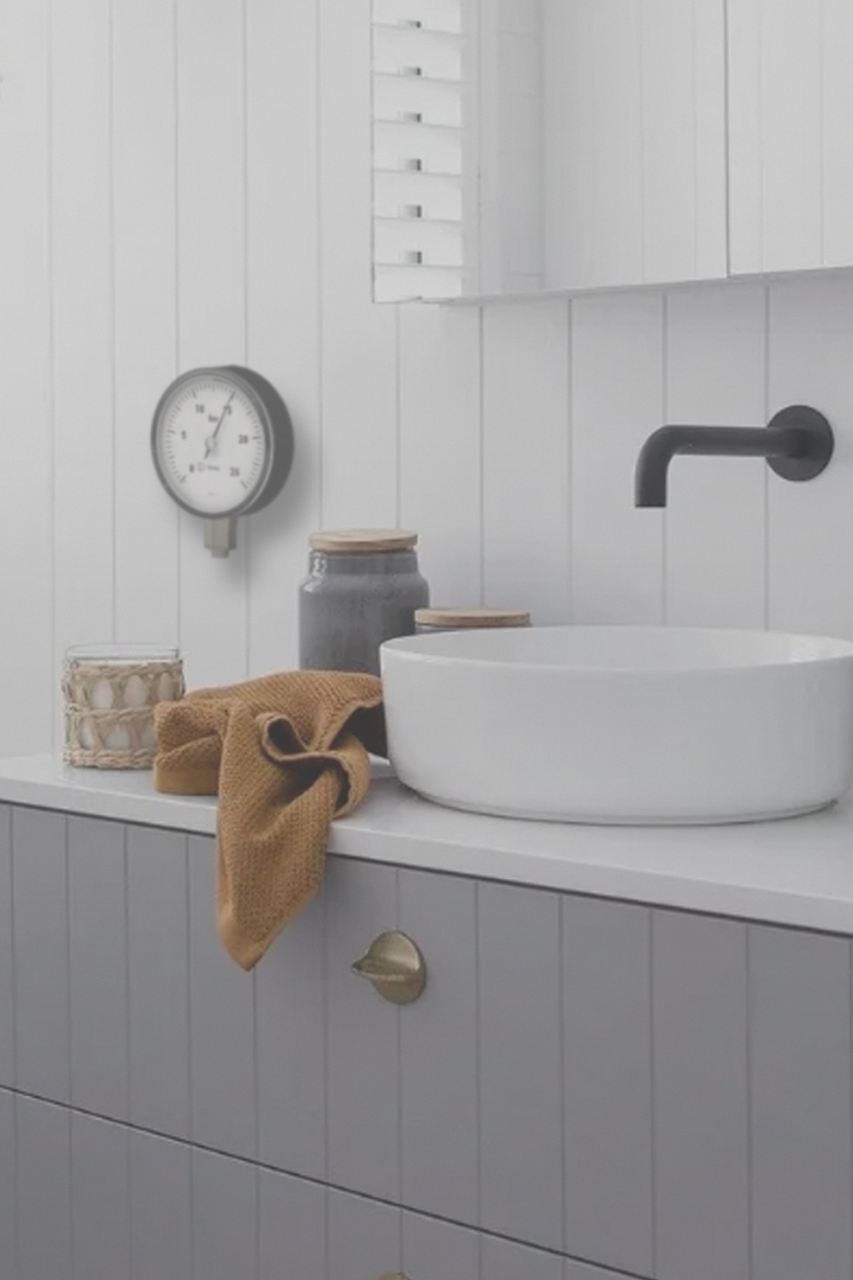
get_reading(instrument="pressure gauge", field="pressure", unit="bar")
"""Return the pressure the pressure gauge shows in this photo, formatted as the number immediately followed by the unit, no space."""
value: 15bar
